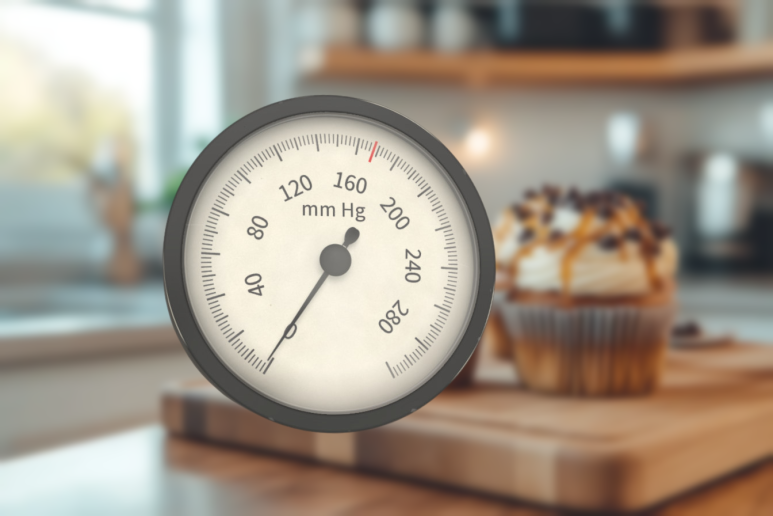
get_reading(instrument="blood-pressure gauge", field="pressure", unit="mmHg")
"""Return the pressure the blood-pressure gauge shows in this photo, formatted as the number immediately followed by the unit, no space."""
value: 2mmHg
